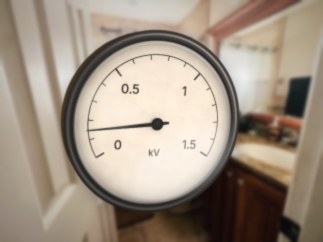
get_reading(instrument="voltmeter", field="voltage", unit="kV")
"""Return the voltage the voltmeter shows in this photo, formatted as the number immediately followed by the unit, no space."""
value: 0.15kV
